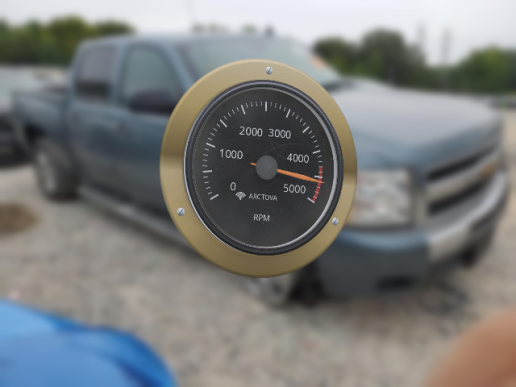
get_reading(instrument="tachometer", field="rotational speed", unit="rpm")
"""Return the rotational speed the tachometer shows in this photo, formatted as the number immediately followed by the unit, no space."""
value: 4600rpm
